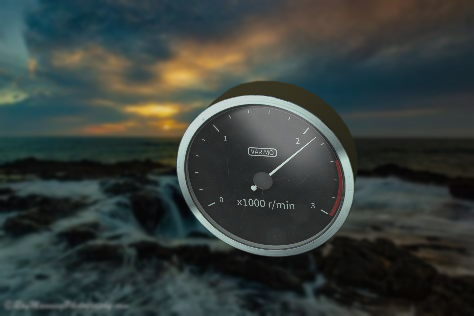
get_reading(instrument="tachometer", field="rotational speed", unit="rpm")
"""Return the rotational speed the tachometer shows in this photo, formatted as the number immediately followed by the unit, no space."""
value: 2100rpm
